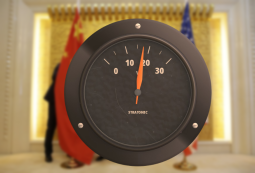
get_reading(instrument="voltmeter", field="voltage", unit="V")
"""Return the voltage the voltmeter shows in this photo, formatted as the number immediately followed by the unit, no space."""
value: 17.5V
